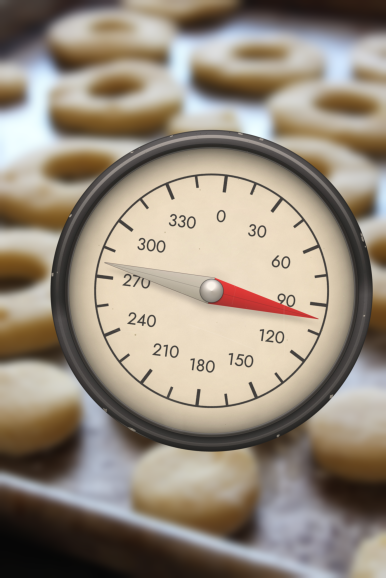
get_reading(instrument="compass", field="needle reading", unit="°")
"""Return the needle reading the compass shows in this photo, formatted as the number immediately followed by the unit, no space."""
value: 97.5°
